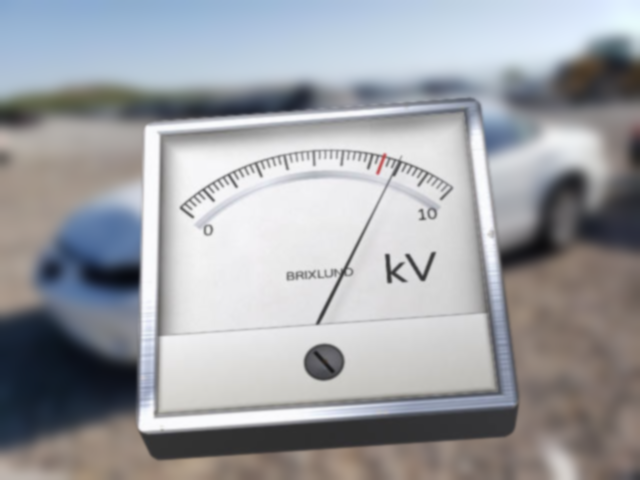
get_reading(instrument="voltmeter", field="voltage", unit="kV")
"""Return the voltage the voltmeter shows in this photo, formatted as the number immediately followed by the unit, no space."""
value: 8kV
